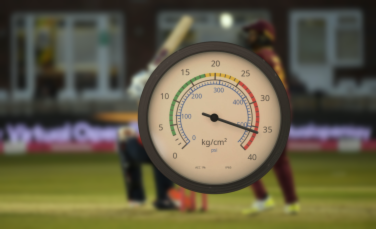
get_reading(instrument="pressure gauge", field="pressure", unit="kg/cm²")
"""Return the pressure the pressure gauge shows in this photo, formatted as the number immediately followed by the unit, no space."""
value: 36kg/cm²
